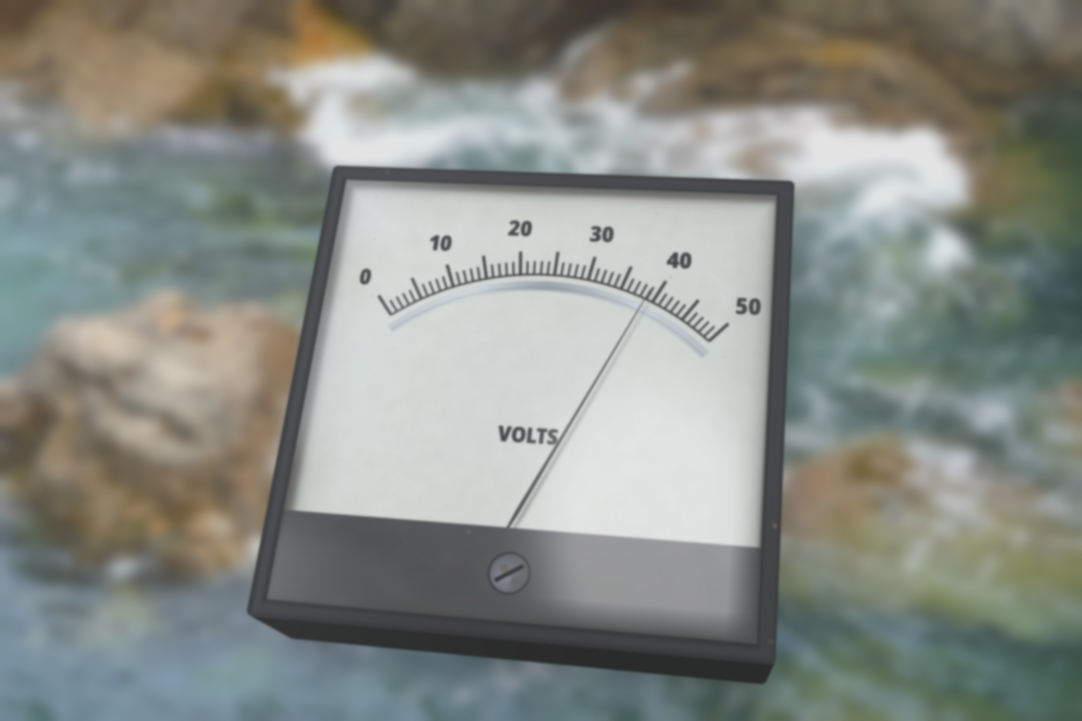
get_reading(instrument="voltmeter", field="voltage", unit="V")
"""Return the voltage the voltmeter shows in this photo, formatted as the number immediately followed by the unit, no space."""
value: 39V
